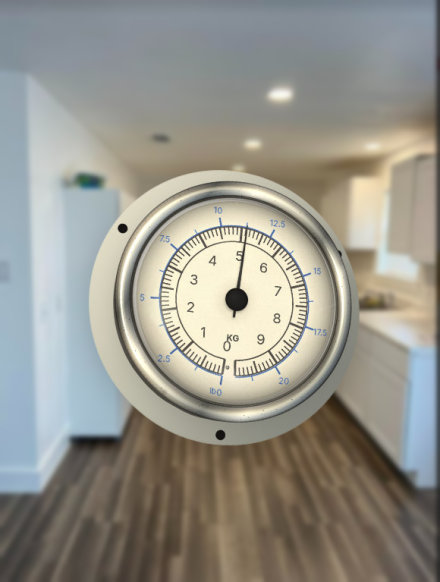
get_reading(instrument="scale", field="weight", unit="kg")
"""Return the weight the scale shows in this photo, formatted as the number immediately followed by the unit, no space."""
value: 5.1kg
